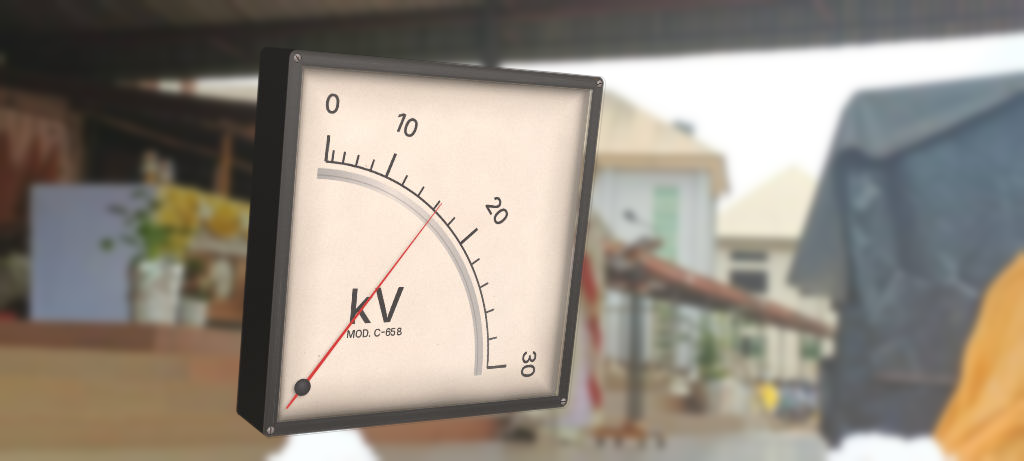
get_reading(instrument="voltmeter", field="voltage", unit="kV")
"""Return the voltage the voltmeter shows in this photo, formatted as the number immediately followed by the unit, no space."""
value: 16kV
